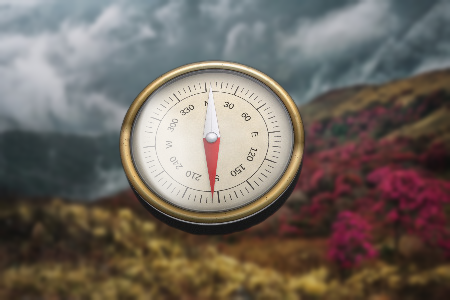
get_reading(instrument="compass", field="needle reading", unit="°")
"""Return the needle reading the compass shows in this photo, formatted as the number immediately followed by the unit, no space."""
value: 185°
